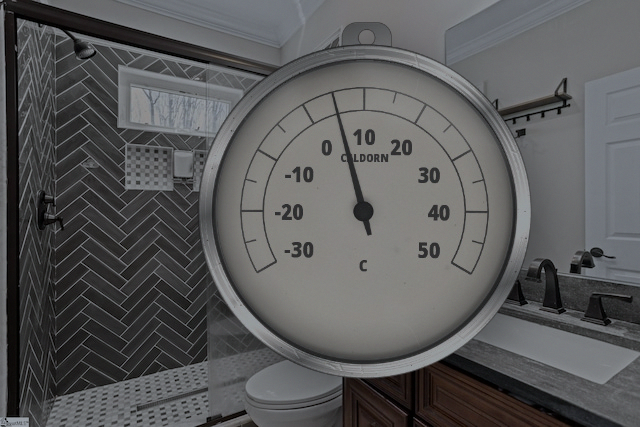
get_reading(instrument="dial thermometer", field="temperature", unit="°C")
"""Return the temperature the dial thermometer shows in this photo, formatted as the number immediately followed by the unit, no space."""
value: 5°C
